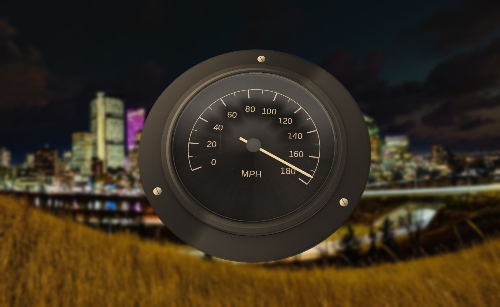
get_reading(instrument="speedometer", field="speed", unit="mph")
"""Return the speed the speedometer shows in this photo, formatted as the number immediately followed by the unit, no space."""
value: 175mph
